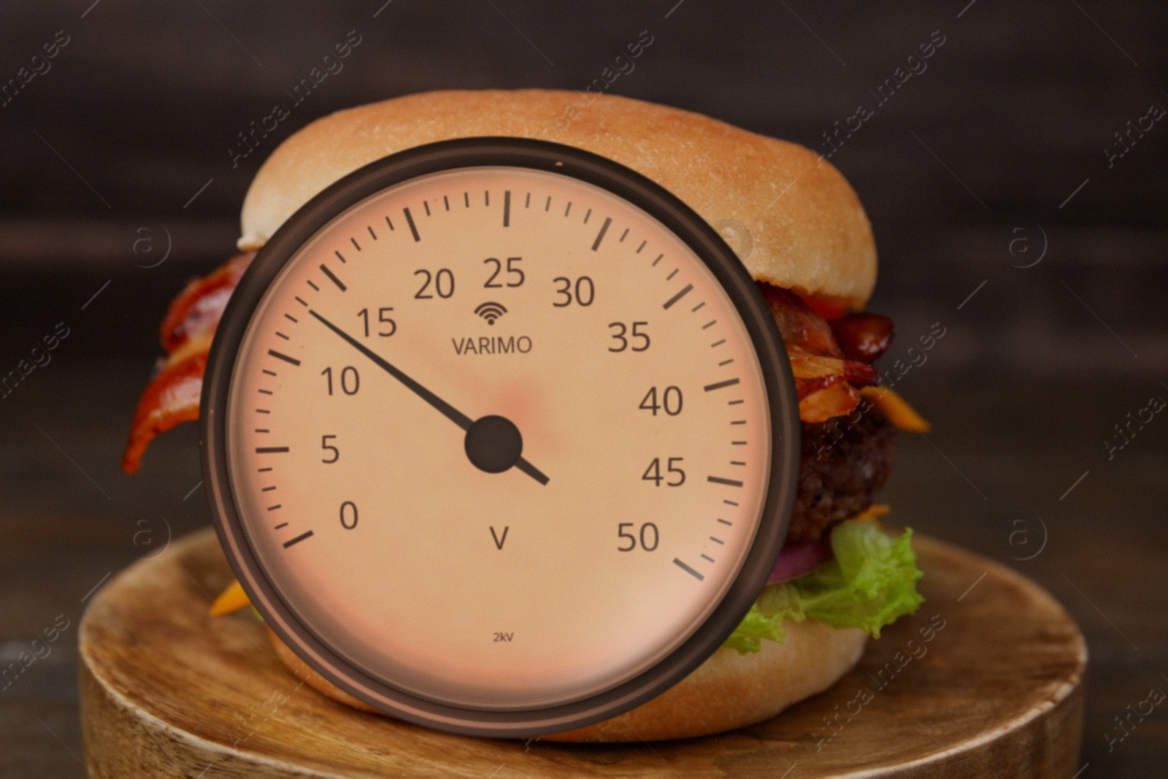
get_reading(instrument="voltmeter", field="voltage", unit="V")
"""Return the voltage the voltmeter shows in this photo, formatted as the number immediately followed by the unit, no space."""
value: 13V
